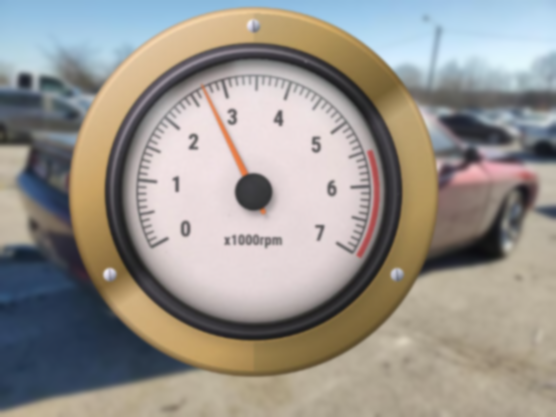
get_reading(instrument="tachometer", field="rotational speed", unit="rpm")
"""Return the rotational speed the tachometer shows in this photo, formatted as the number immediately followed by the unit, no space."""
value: 2700rpm
